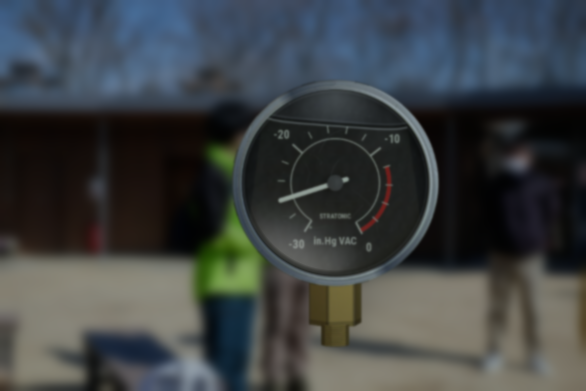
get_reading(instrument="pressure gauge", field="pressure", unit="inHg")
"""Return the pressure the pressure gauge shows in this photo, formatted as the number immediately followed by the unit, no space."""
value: -26inHg
